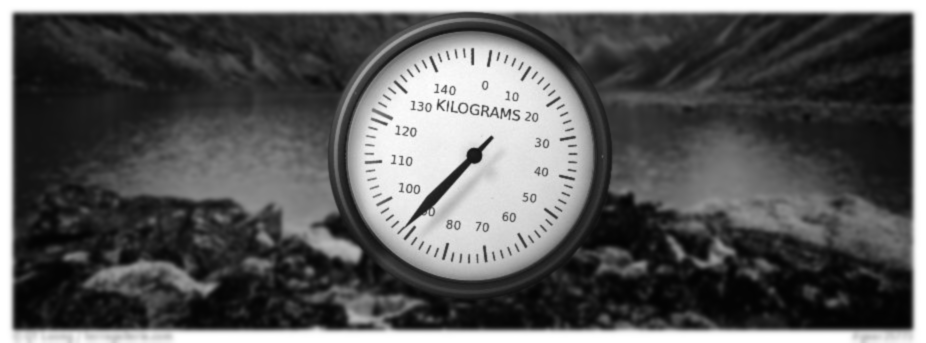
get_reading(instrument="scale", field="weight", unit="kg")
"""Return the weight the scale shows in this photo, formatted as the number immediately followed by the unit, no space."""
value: 92kg
